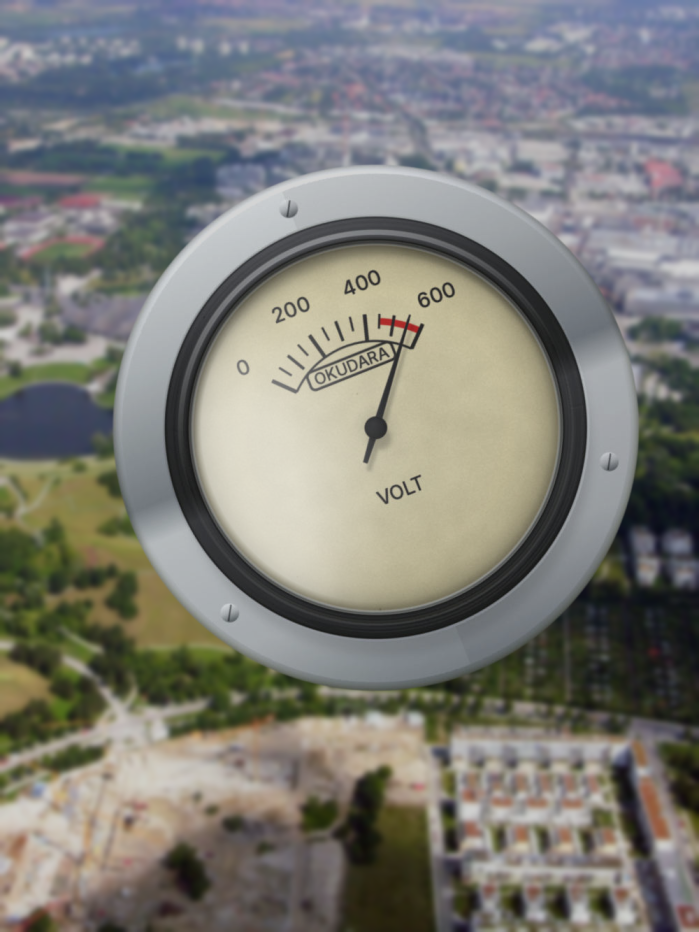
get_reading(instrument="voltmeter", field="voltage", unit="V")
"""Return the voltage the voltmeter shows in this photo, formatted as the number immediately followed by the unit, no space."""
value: 550V
